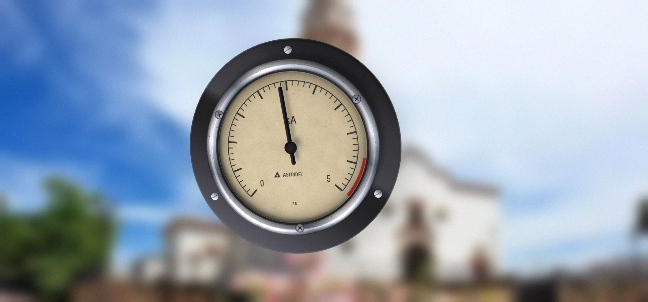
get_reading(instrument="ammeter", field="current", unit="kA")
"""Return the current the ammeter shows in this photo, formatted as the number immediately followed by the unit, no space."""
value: 2.4kA
